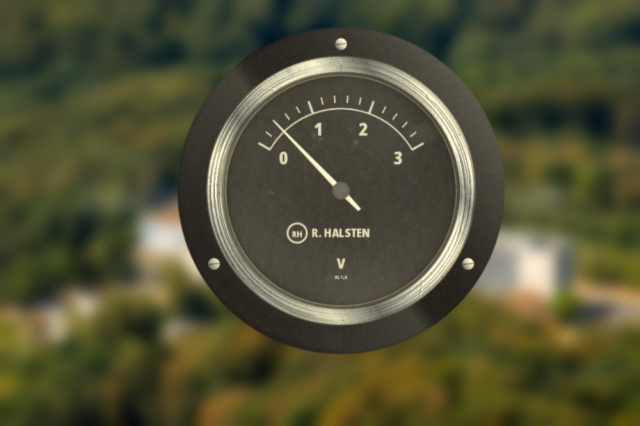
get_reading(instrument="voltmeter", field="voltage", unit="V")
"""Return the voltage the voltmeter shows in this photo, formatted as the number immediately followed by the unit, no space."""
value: 0.4V
